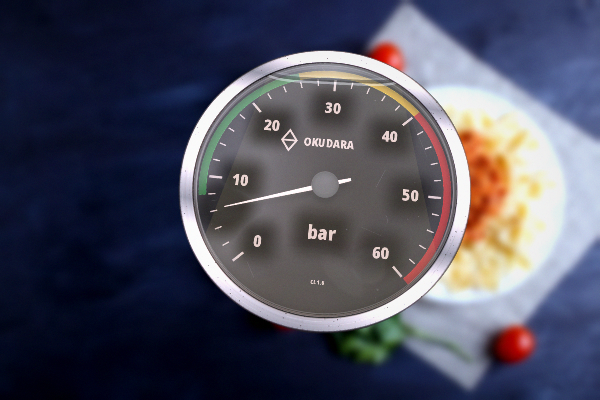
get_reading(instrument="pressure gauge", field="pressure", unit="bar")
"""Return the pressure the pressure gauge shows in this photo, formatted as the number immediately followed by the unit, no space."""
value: 6bar
